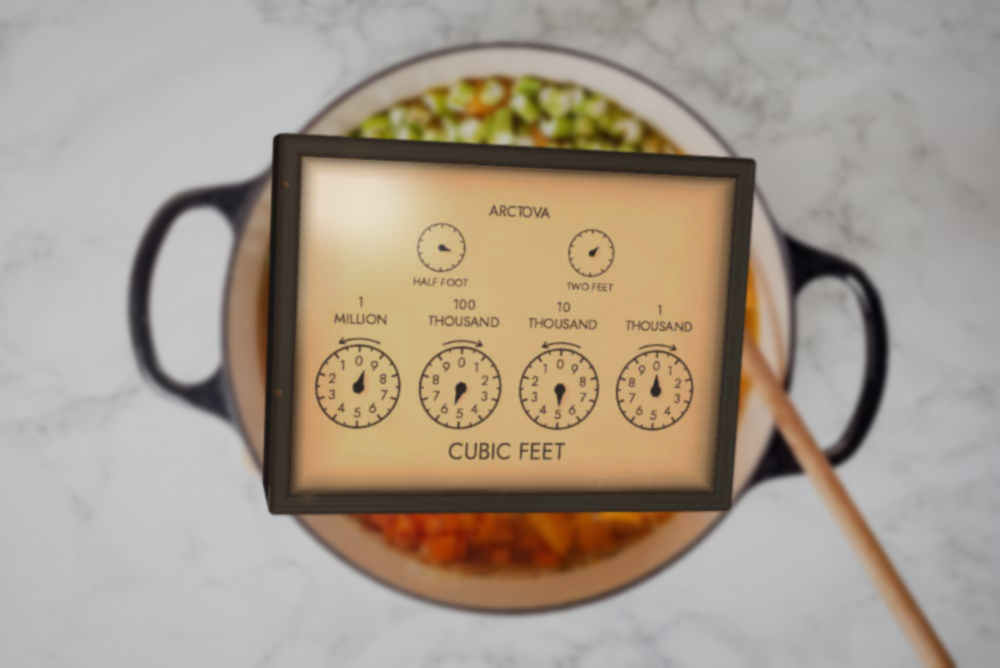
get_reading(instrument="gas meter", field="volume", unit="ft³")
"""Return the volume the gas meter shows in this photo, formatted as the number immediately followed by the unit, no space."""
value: 955000ft³
